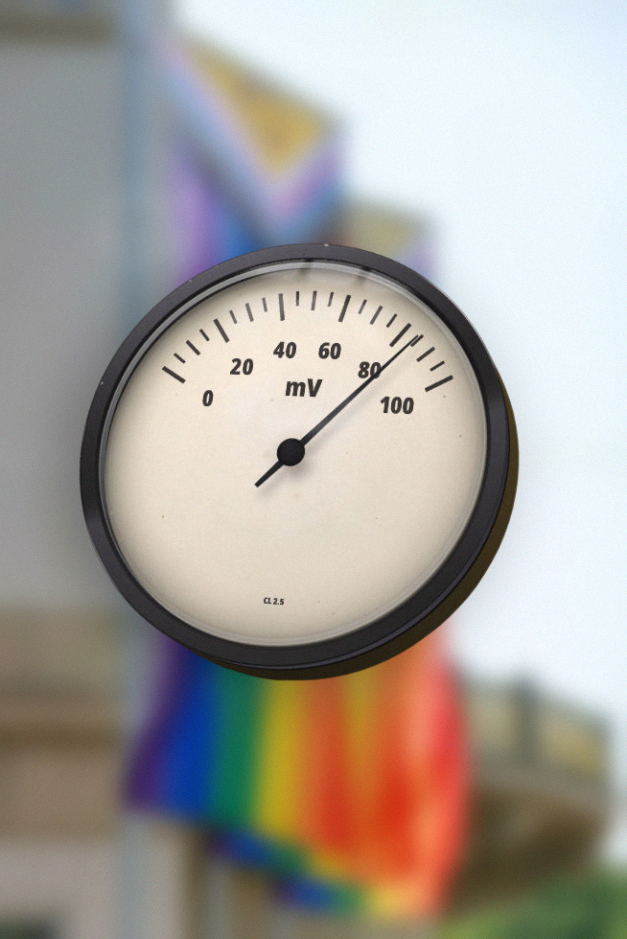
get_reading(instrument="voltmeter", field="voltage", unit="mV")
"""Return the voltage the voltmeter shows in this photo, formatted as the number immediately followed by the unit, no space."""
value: 85mV
